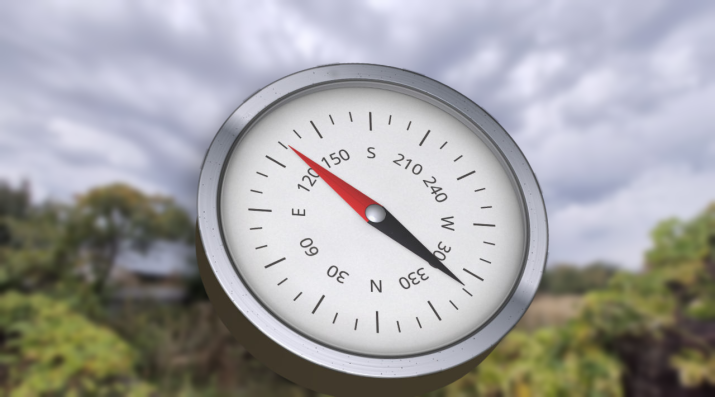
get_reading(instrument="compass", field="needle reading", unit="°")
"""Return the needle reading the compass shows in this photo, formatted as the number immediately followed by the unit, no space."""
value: 130°
